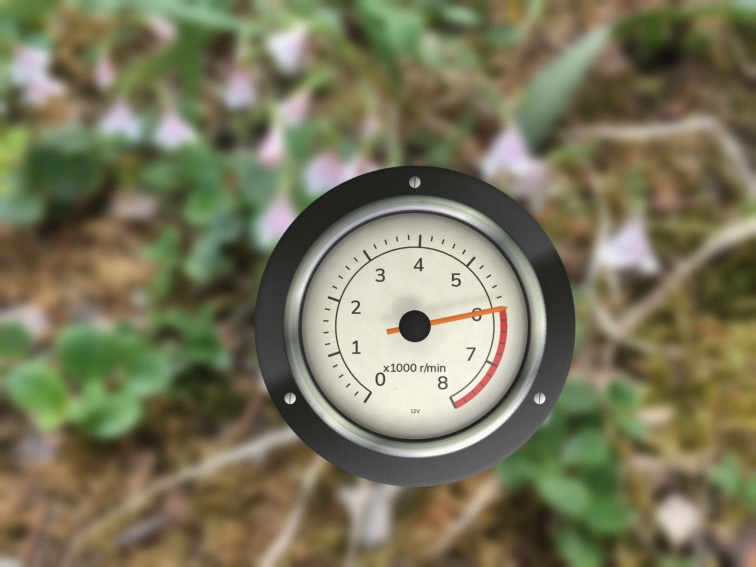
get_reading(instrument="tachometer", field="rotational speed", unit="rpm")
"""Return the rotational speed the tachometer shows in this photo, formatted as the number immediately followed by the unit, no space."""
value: 6000rpm
